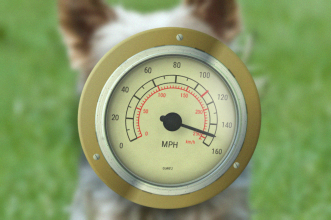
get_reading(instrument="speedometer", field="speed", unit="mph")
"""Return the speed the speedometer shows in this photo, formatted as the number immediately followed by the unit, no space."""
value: 150mph
